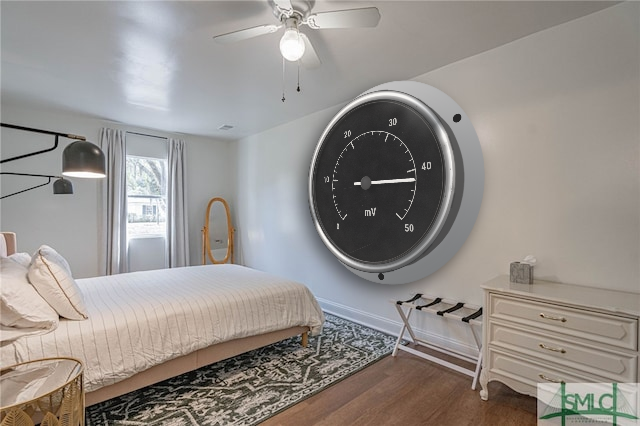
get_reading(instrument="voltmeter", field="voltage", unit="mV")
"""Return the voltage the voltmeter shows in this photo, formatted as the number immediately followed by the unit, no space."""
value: 42mV
